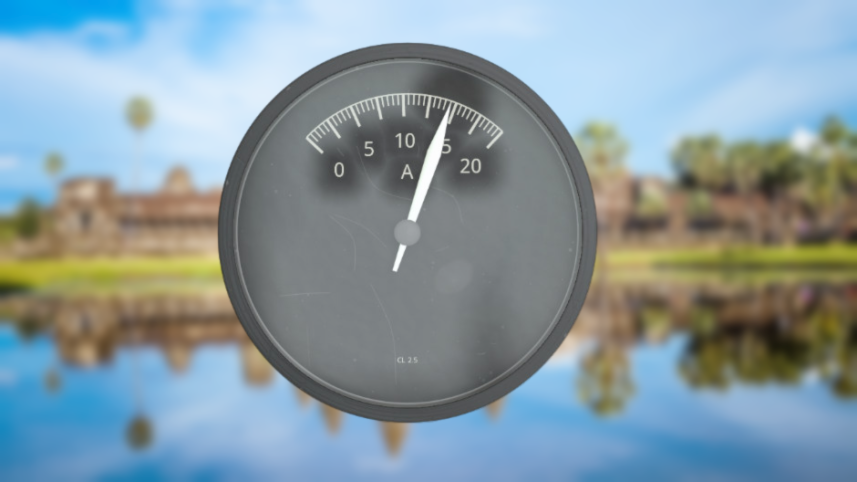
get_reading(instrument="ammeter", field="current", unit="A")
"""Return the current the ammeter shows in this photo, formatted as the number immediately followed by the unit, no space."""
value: 14.5A
